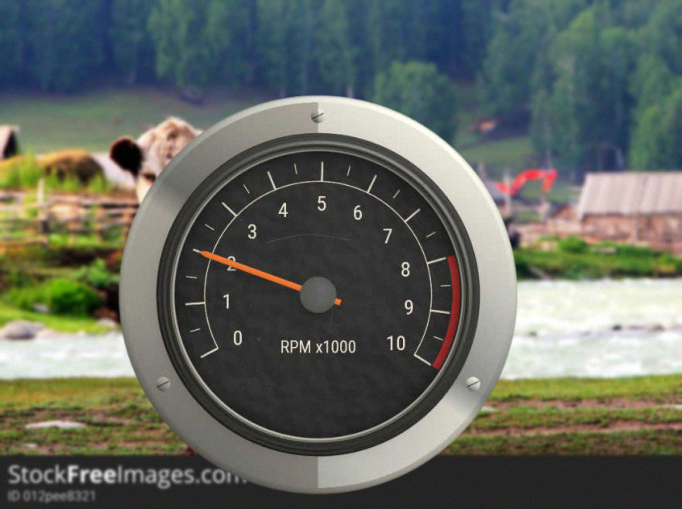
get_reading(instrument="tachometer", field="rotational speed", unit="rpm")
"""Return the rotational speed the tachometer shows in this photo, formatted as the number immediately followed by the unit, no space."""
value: 2000rpm
